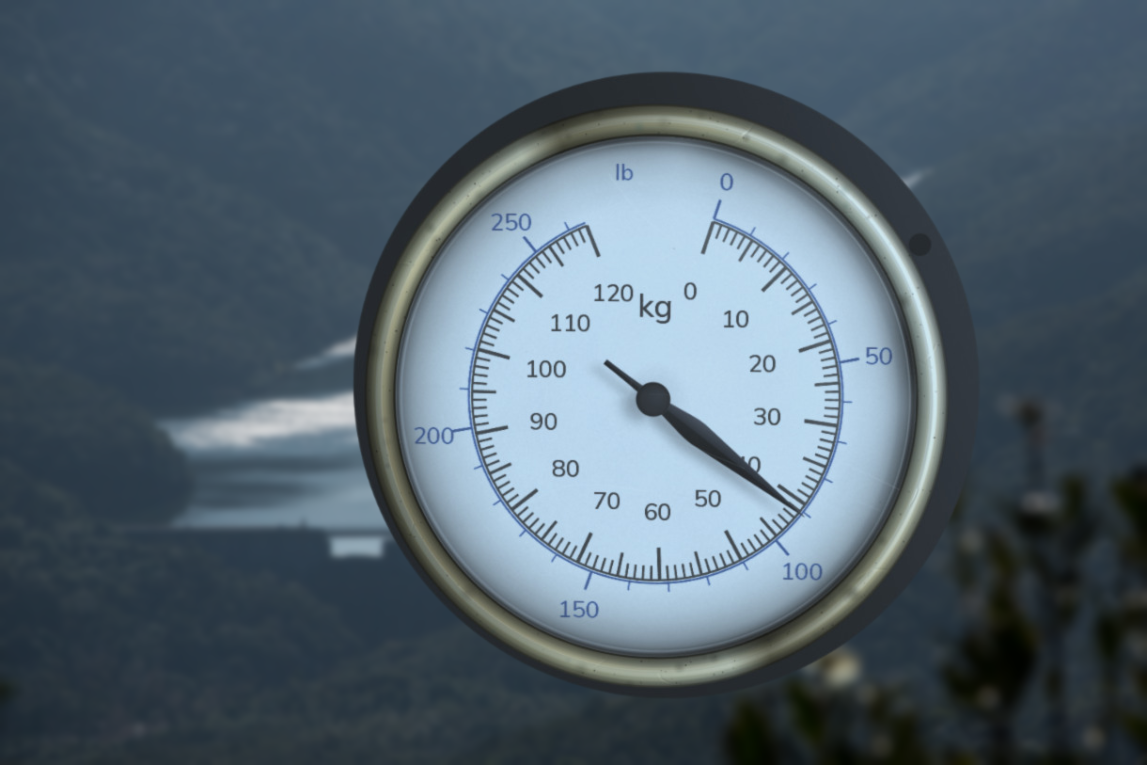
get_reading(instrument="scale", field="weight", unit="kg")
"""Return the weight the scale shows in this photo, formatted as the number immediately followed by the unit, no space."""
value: 41kg
